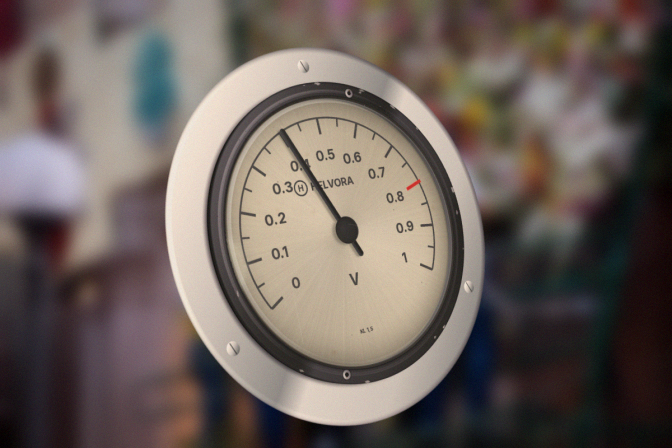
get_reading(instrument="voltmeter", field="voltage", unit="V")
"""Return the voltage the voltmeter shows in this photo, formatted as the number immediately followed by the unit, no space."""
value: 0.4V
